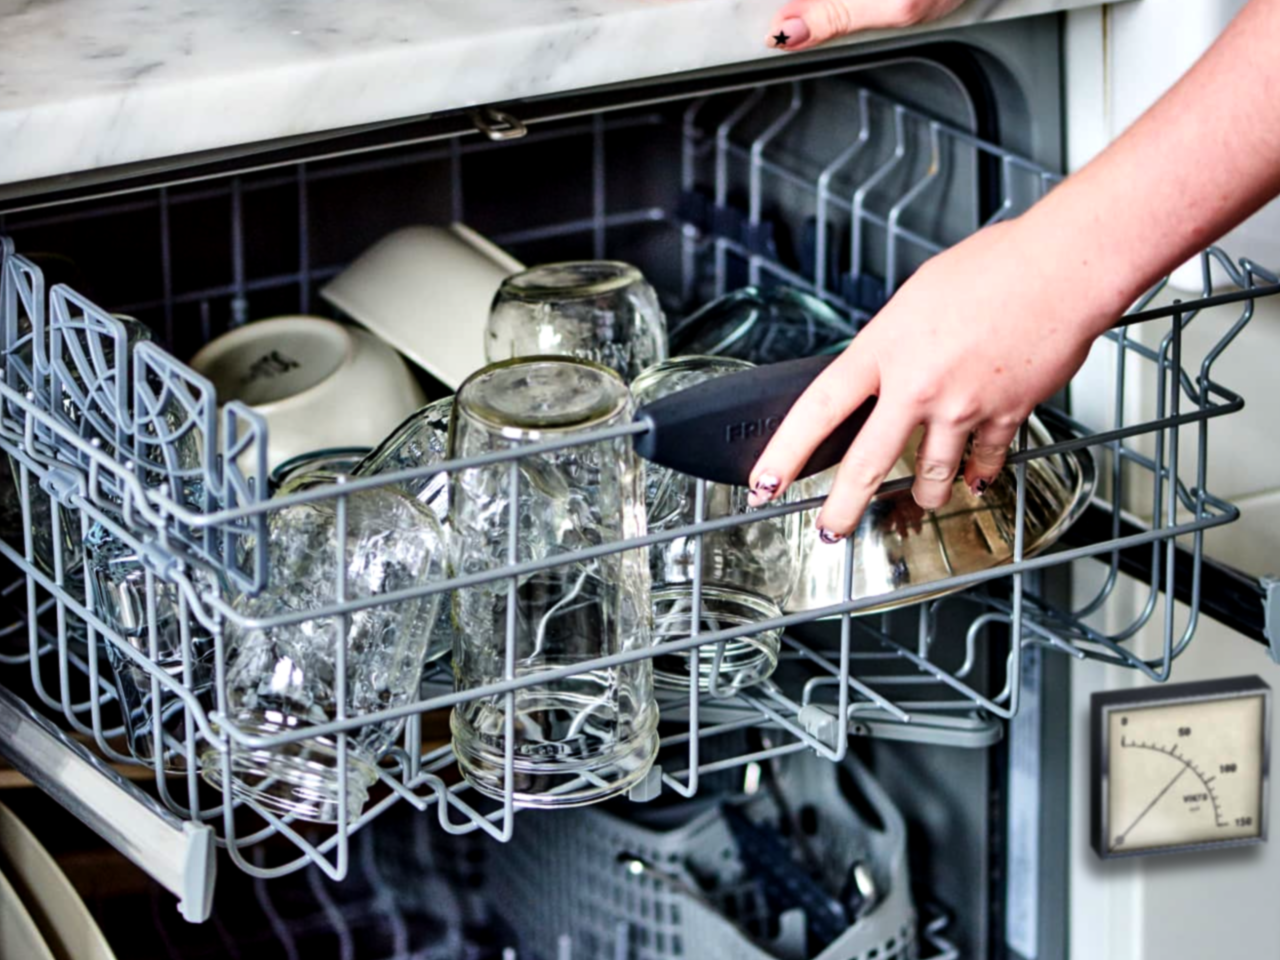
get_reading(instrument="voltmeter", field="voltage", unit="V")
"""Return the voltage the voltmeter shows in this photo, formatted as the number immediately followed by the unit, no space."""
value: 70V
